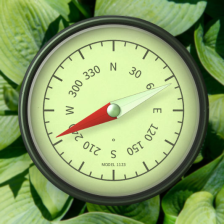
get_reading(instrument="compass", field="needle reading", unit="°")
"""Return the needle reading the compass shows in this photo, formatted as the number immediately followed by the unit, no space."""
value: 245°
